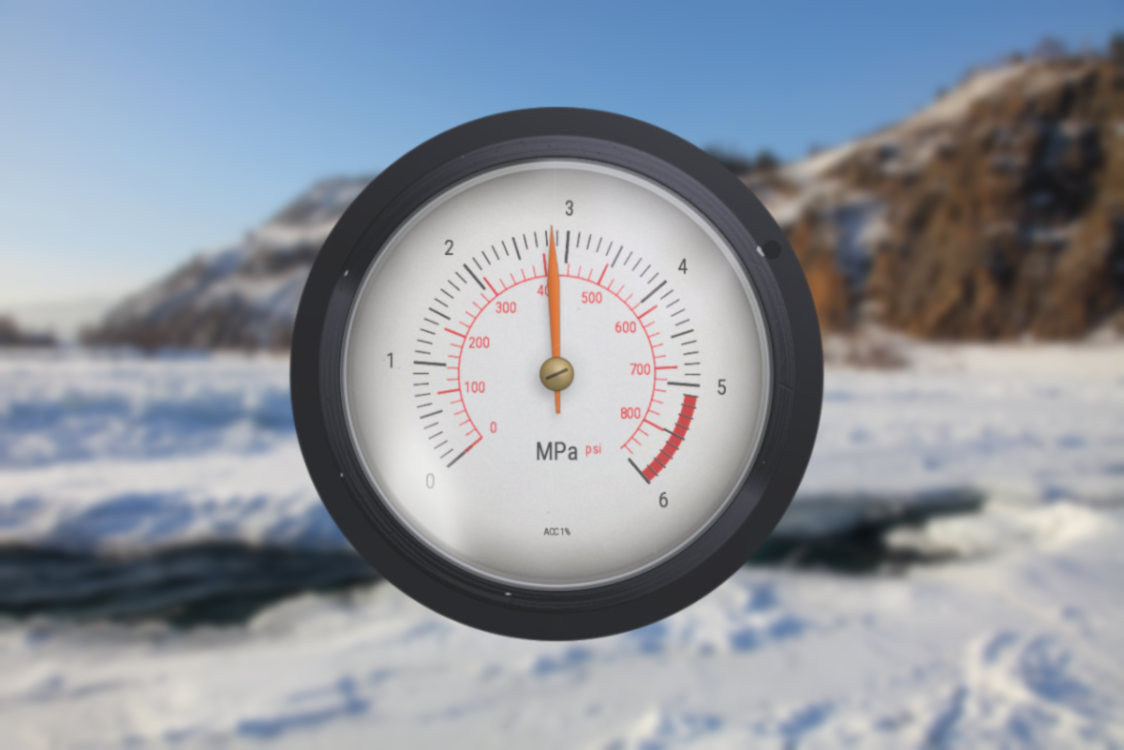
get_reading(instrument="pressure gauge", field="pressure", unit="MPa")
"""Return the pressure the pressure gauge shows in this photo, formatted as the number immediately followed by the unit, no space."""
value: 2.85MPa
